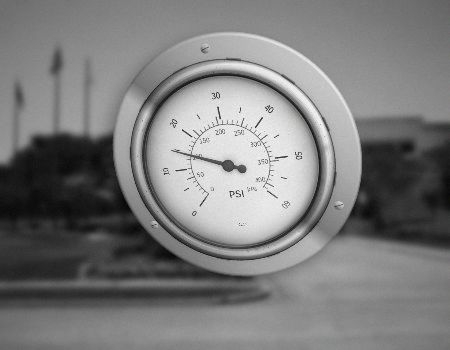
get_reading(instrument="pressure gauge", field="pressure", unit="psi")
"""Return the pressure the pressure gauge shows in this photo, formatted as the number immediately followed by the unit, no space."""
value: 15psi
